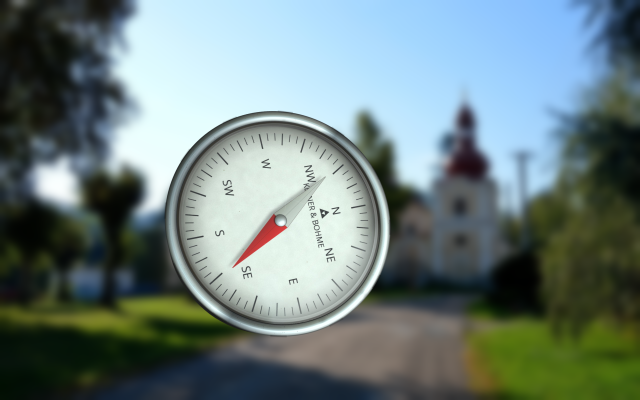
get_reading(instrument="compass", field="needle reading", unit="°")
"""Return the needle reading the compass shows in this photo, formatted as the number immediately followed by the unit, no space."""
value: 147.5°
